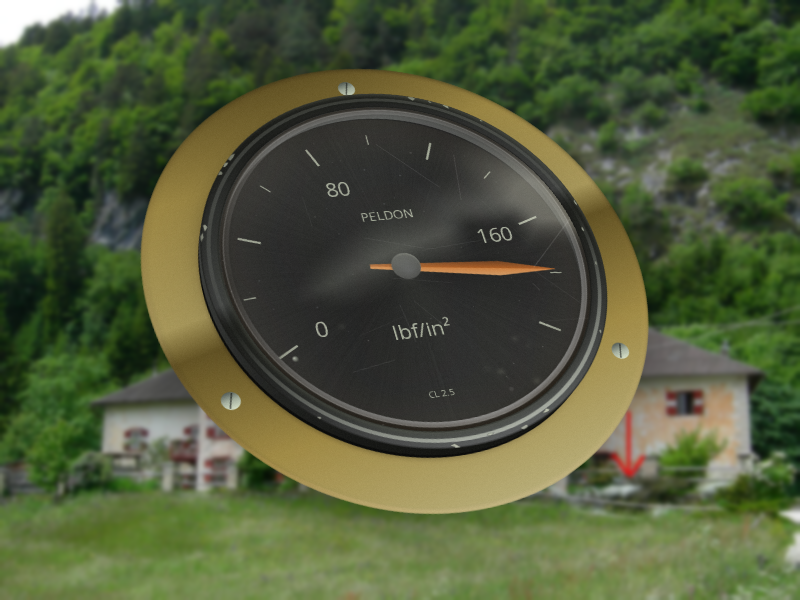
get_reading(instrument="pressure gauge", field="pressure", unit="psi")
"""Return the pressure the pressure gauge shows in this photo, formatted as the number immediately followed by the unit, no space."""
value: 180psi
